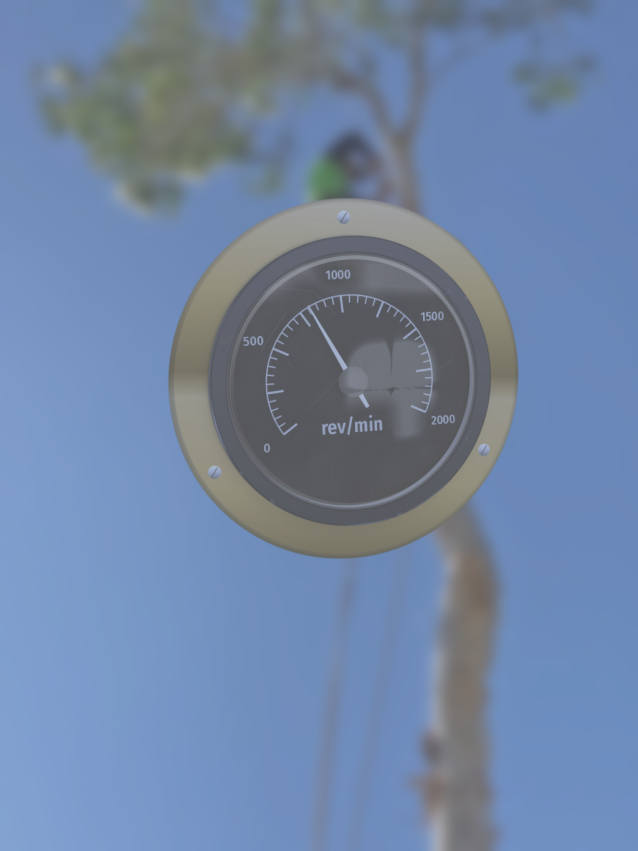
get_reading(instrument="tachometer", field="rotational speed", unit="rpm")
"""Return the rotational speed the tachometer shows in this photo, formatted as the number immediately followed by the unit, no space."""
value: 800rpm
